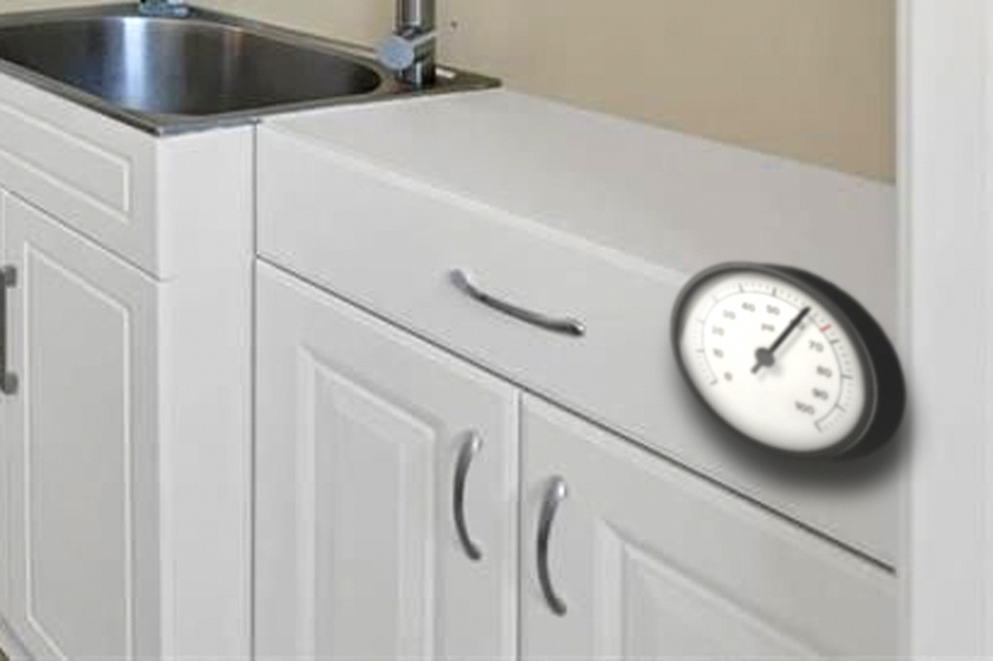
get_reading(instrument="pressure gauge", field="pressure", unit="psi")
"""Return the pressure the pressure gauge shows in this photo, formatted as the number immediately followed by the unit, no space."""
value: 60psi
